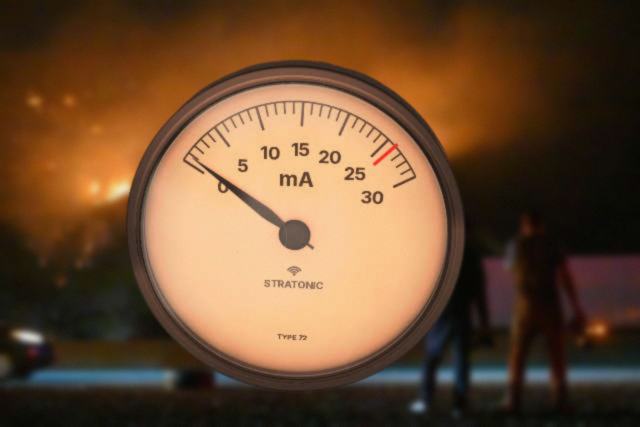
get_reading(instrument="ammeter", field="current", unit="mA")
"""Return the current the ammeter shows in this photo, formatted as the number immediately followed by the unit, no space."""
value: 1mA
